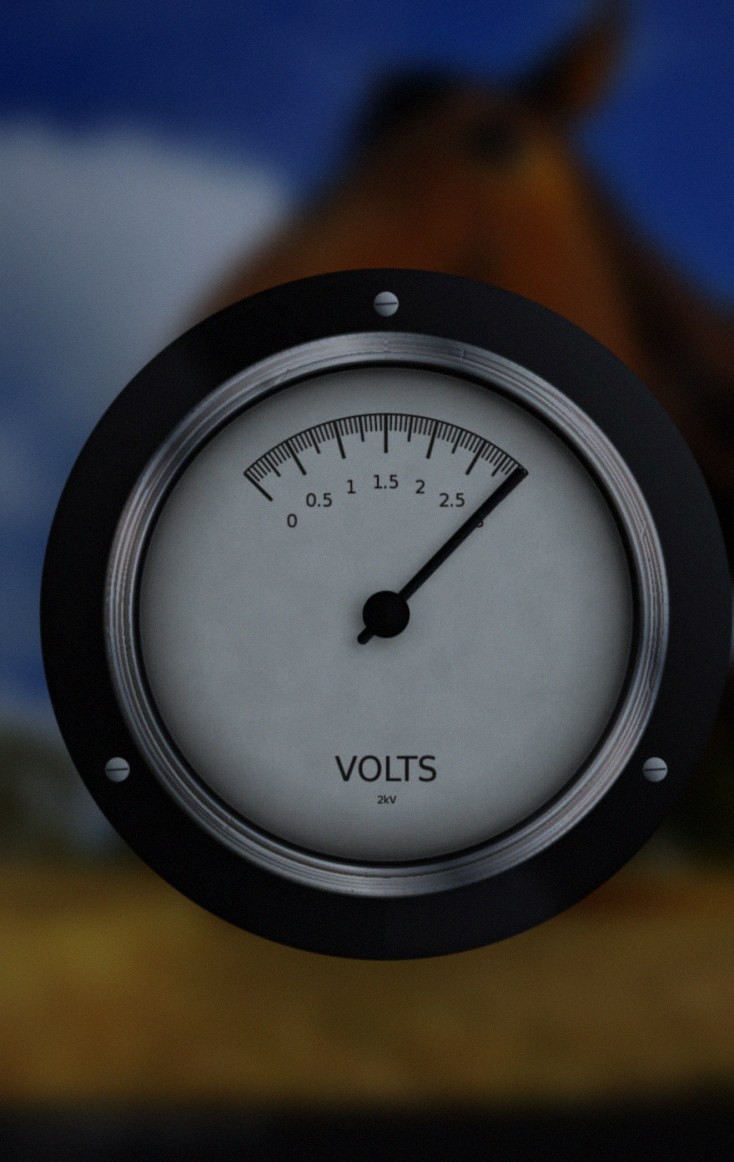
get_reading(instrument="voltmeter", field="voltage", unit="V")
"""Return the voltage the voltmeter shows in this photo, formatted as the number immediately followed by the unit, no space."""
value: 2.95V
